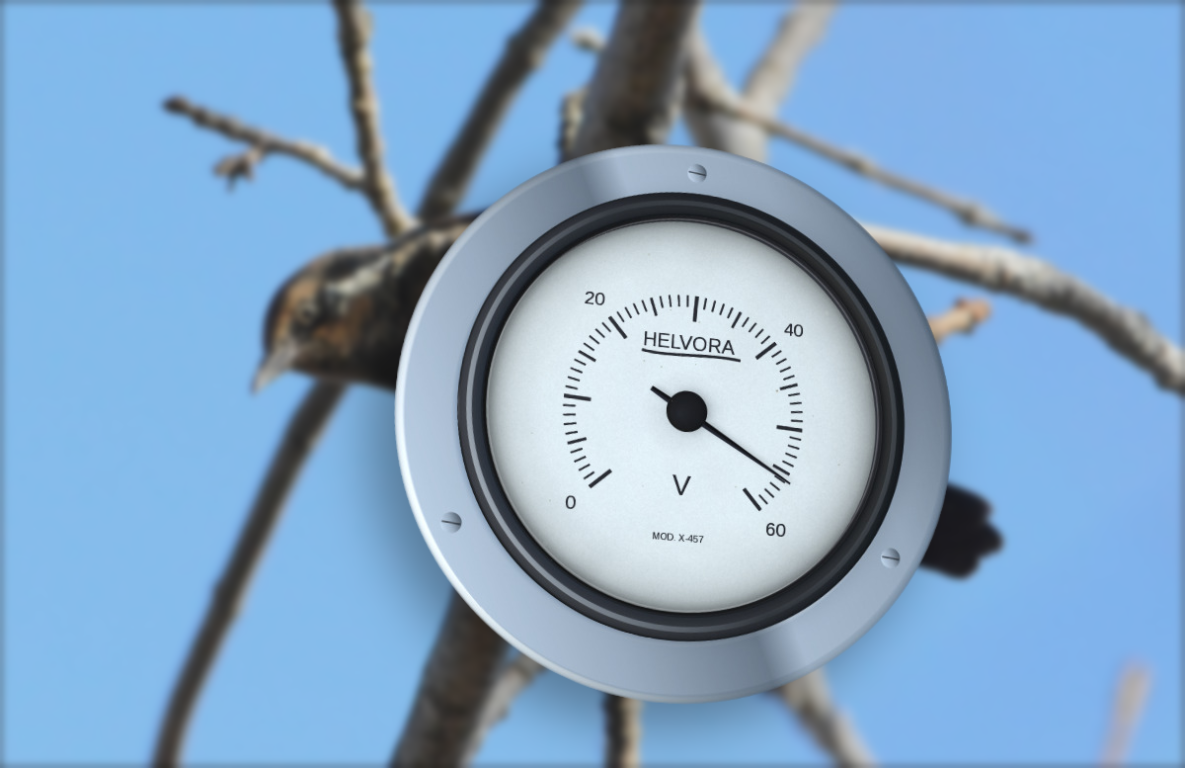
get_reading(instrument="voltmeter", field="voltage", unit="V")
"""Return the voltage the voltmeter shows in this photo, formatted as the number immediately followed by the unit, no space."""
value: 56V
